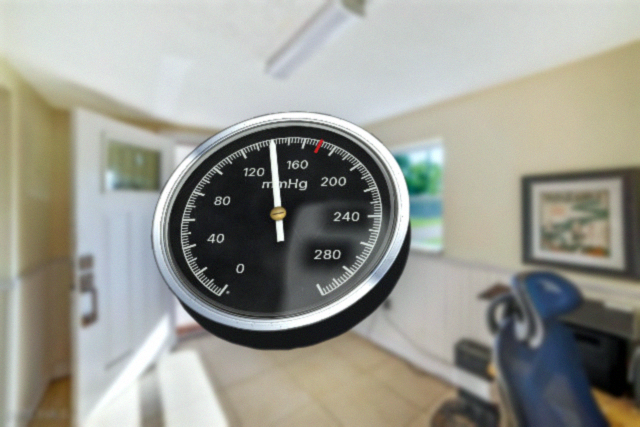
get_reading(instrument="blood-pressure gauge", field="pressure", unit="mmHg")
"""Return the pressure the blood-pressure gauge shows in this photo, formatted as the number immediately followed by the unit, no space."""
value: 140mmHg
